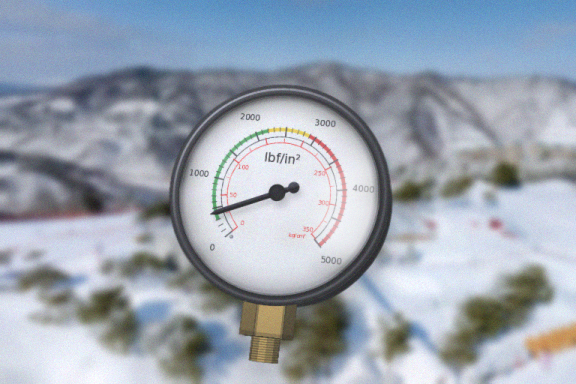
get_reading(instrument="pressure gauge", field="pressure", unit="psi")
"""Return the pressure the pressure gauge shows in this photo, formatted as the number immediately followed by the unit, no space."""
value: 400psi
